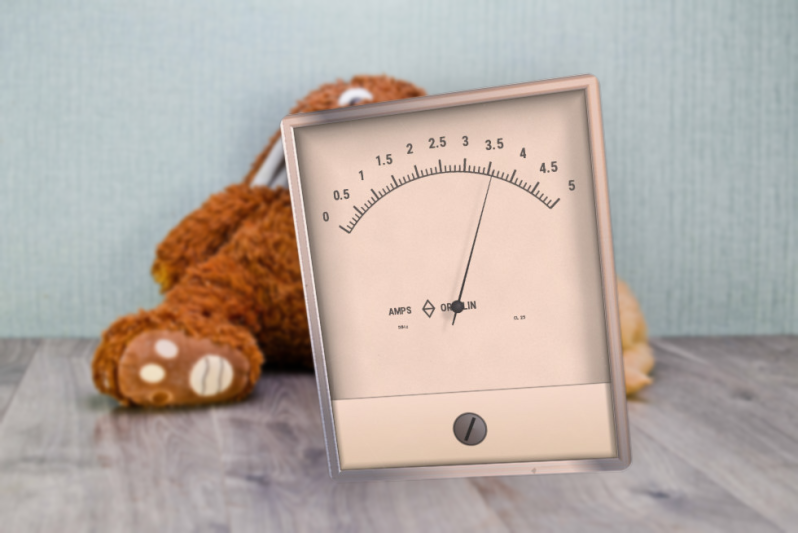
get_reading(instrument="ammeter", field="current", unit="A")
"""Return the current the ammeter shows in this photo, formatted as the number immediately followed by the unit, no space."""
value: 3.6A
